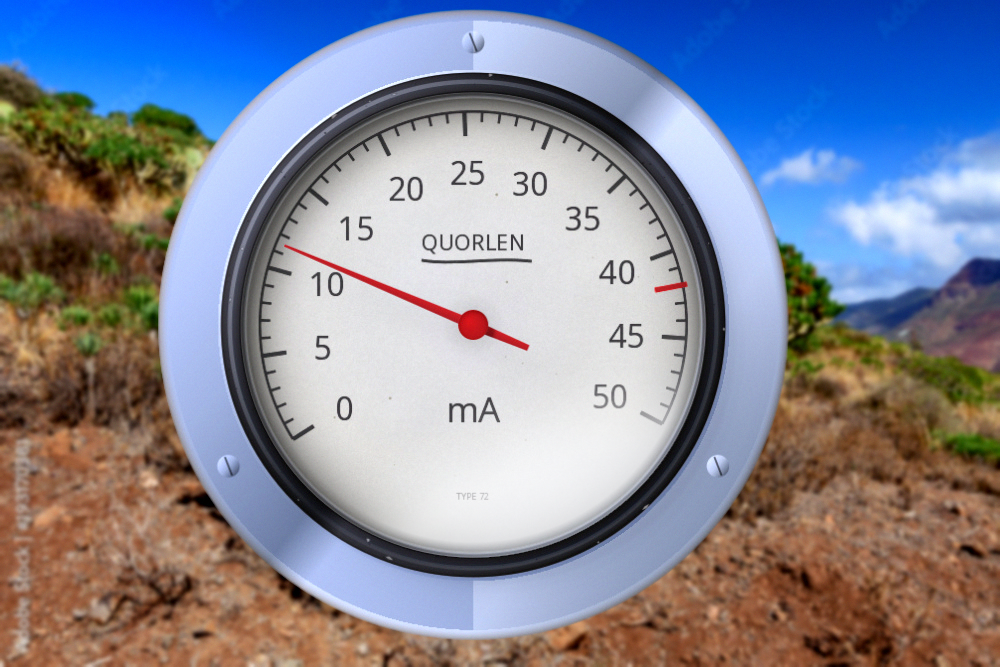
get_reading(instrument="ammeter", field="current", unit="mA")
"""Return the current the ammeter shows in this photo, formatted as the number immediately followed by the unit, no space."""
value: 11.5mA
